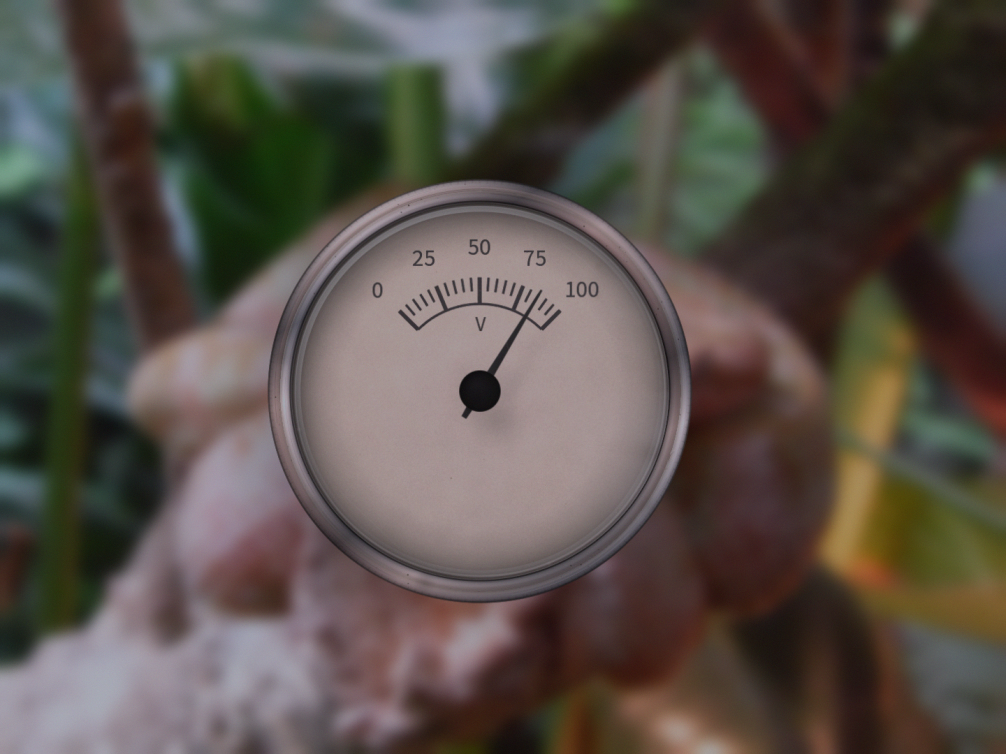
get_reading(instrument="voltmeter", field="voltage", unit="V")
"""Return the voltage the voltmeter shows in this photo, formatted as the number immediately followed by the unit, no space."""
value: 85V
